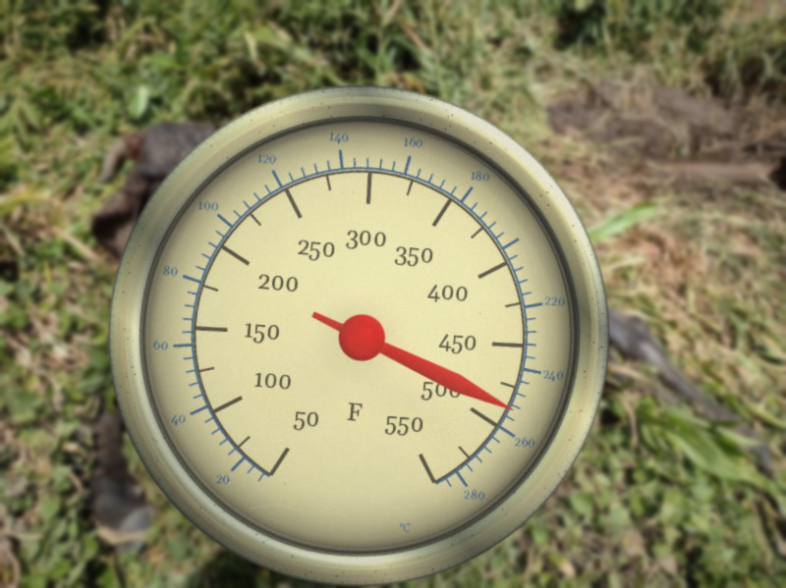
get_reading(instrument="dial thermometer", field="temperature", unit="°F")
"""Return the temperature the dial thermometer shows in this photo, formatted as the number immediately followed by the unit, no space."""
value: 487.5°F
